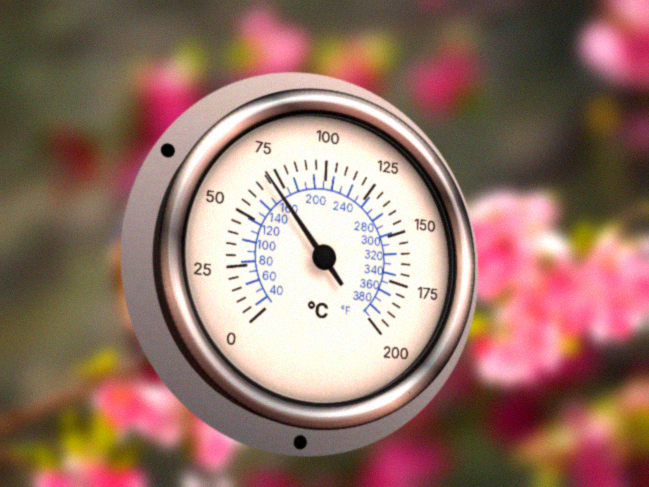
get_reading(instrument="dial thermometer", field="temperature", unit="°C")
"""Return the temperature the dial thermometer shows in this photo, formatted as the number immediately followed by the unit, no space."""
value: 70°C
